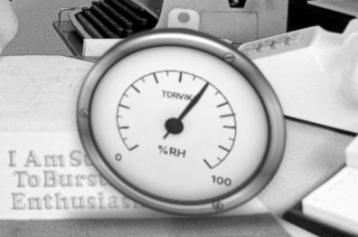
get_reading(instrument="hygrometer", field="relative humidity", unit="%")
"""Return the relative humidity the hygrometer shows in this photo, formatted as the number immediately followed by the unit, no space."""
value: 60%
